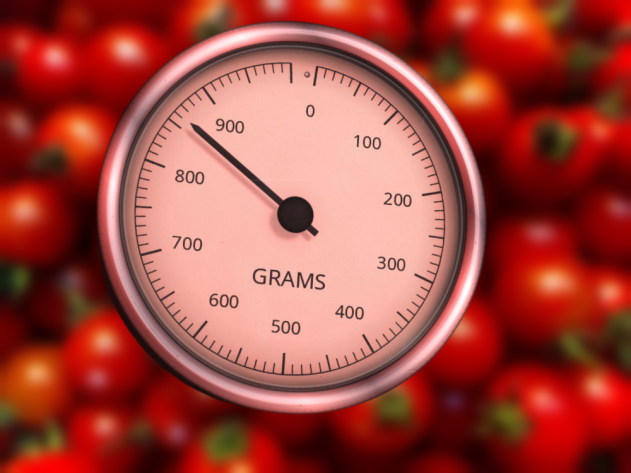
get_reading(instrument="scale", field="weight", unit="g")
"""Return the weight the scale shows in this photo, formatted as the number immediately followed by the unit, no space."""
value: 860g
